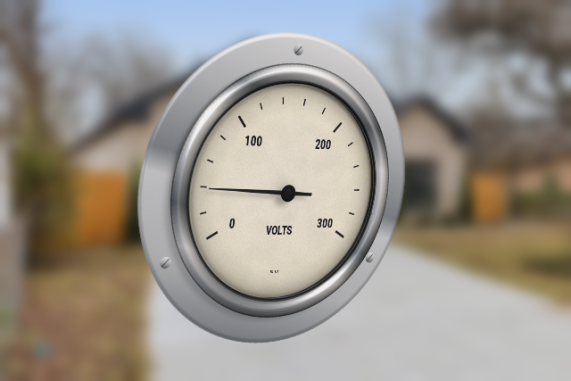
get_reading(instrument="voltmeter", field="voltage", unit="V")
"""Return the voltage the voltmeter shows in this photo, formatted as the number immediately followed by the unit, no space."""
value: 40V
